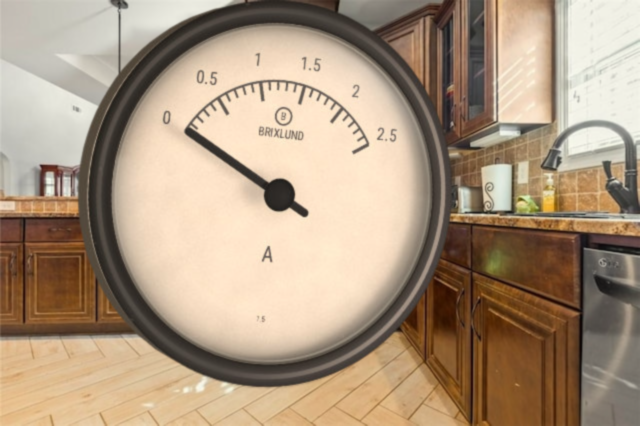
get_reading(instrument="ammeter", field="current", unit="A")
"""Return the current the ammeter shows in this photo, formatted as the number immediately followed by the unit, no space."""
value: 0A
